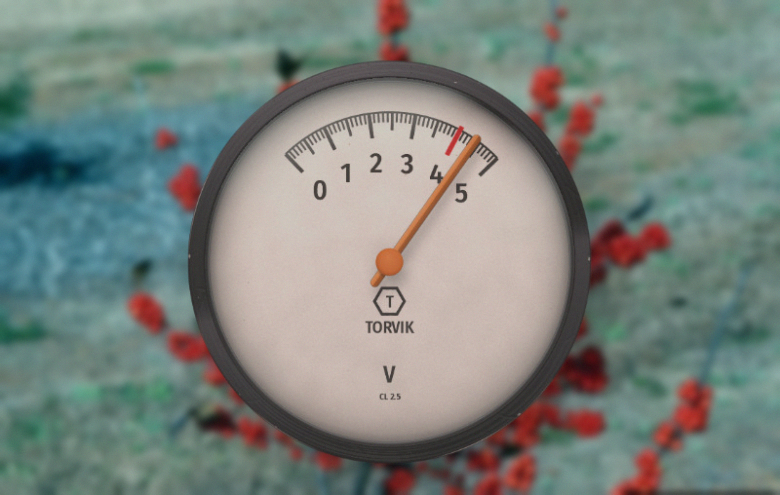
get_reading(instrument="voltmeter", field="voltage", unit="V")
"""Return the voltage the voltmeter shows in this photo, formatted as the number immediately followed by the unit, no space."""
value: 4.4V
